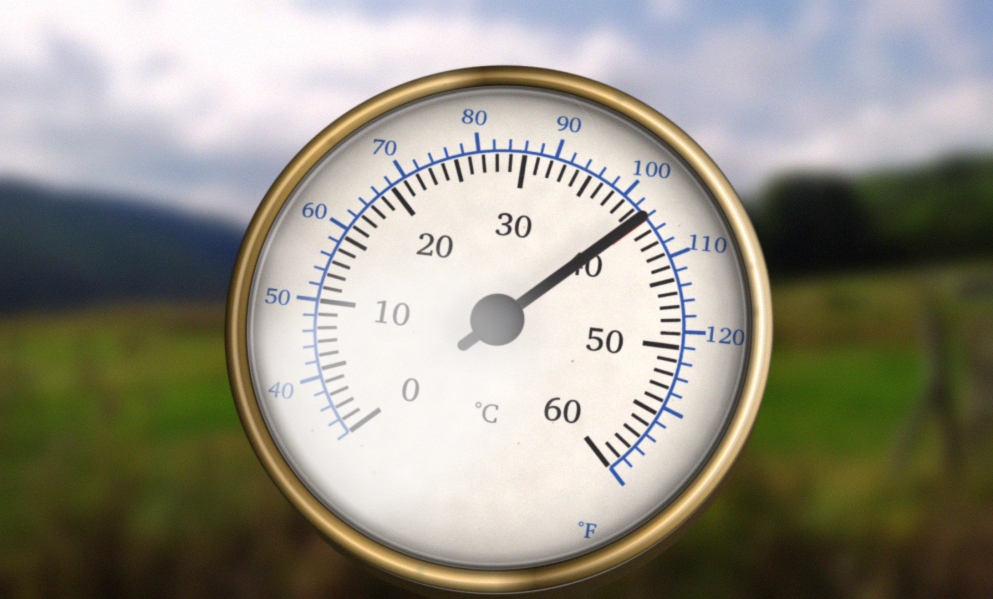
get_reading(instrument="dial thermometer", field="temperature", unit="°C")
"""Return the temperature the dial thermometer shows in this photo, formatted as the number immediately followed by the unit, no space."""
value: 40°C
